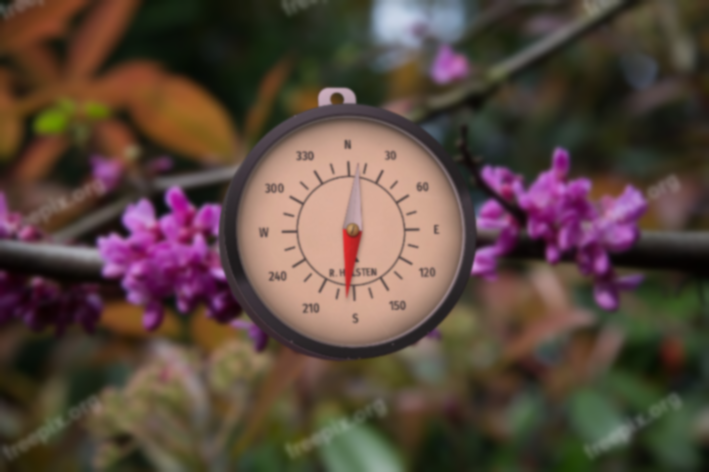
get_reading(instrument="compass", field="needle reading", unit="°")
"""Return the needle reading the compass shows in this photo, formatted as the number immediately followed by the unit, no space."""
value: 187.5°
